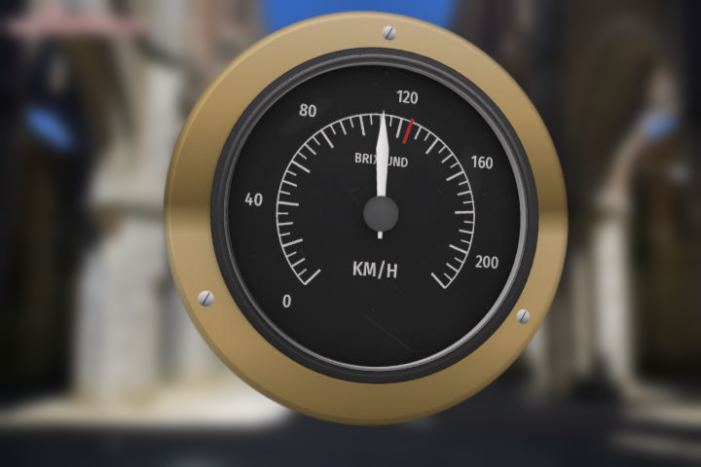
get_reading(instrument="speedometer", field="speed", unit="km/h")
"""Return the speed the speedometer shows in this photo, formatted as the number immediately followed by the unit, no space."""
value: 110km/h
